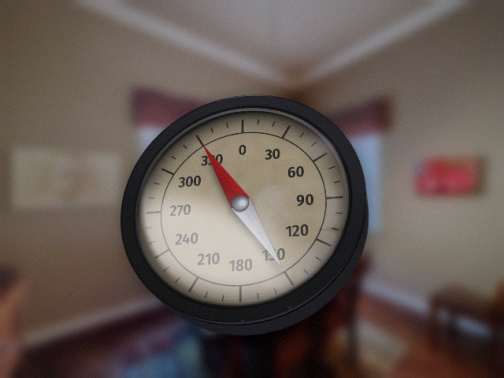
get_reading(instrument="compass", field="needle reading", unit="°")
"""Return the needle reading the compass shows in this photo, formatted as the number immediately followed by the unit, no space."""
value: 330°
